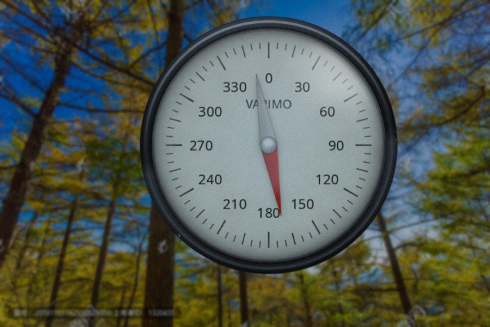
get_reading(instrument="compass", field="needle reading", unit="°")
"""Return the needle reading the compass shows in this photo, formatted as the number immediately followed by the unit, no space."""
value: 170°
